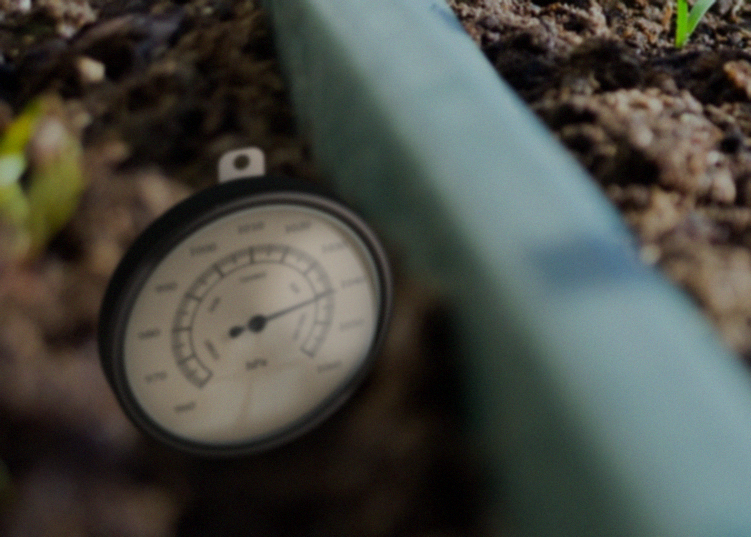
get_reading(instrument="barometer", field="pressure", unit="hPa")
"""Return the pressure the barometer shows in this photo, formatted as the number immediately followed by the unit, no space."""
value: 1040hPa
